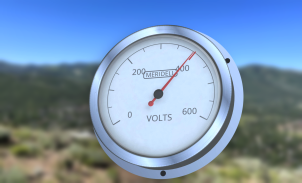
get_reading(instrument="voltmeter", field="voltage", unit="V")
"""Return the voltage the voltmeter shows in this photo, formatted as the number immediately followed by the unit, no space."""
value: 400V
